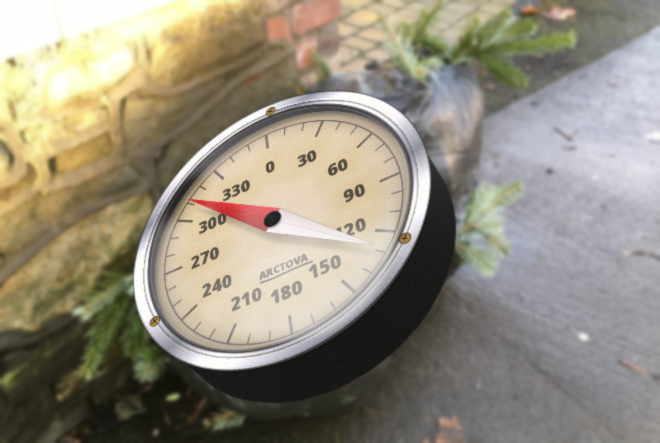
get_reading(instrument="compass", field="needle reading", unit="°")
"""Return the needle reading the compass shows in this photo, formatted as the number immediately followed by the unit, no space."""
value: 310°
